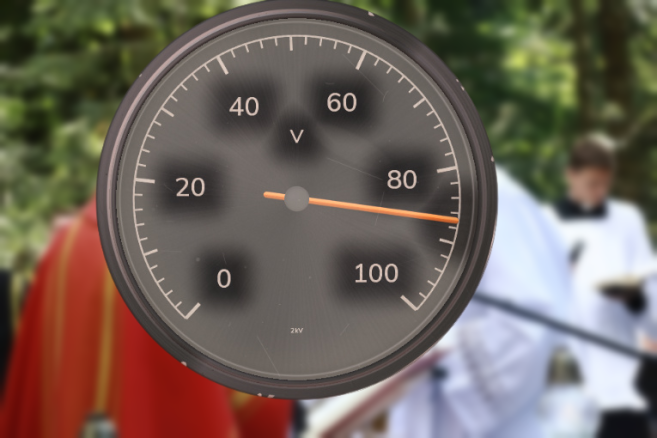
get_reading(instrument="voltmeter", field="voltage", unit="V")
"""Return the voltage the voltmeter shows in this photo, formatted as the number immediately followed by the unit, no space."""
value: 87V
